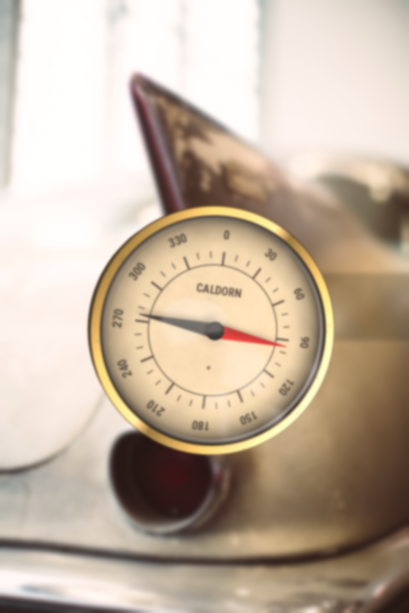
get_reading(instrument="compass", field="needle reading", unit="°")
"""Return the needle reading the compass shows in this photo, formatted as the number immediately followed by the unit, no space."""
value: 95°
